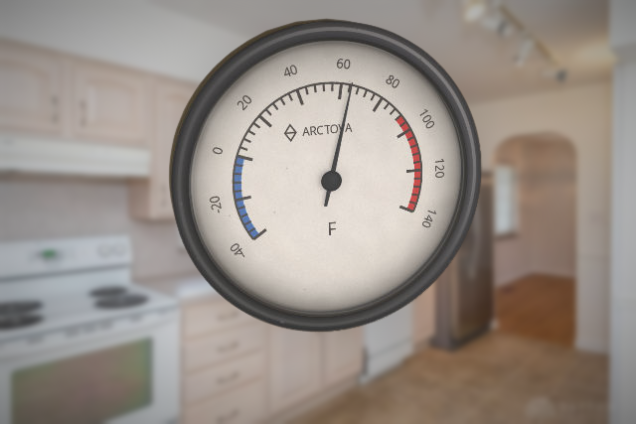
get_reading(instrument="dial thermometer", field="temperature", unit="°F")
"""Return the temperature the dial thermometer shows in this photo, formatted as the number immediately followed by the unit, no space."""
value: 64°F
